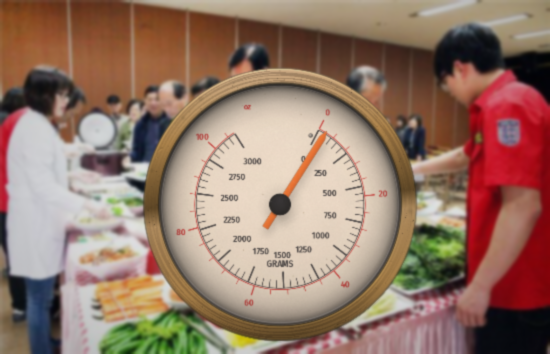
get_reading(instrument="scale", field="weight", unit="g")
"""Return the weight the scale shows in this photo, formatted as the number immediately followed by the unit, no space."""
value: 50g
